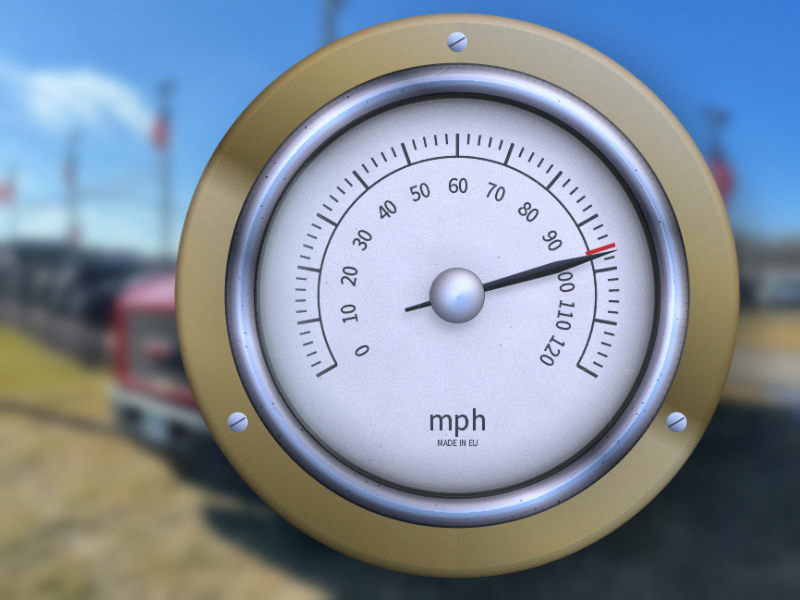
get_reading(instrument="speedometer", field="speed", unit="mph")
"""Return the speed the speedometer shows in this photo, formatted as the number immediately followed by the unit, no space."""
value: 97mph
